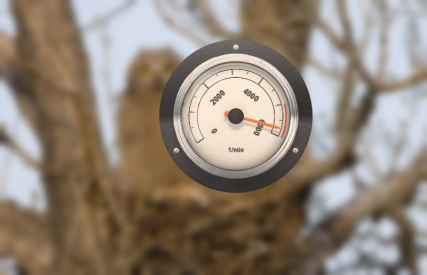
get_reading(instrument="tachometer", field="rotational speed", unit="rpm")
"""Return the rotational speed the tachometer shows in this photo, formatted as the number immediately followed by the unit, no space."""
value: 5750rpm
